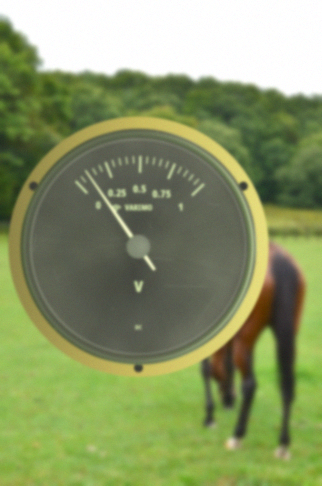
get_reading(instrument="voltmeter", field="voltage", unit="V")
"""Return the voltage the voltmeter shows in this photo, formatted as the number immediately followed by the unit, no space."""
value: 0.1V
